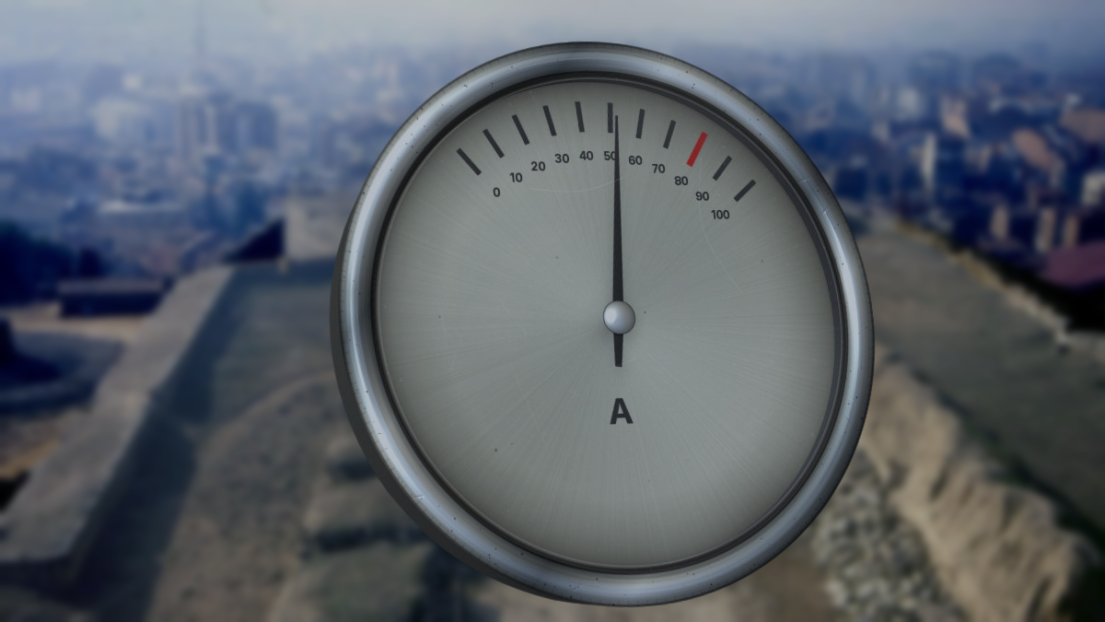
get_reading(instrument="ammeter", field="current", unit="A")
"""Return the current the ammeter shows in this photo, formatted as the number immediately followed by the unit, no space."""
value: 50A
